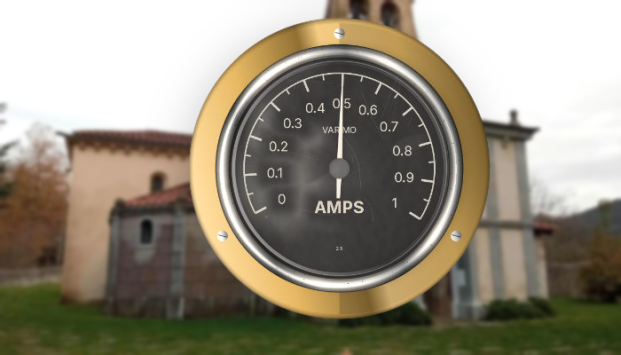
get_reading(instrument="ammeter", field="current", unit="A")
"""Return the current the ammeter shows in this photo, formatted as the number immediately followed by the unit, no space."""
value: 0.5A
